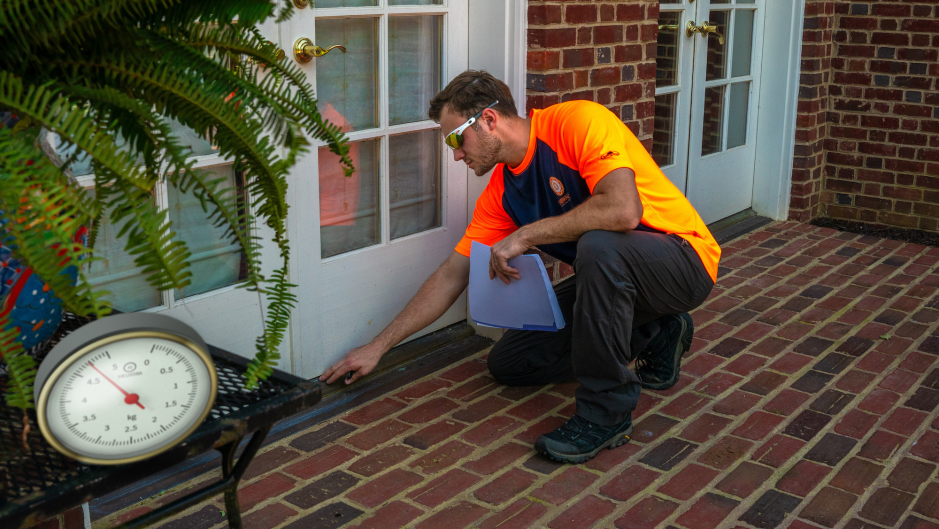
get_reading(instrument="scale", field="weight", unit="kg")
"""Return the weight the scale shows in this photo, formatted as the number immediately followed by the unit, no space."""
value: 4.75kg
